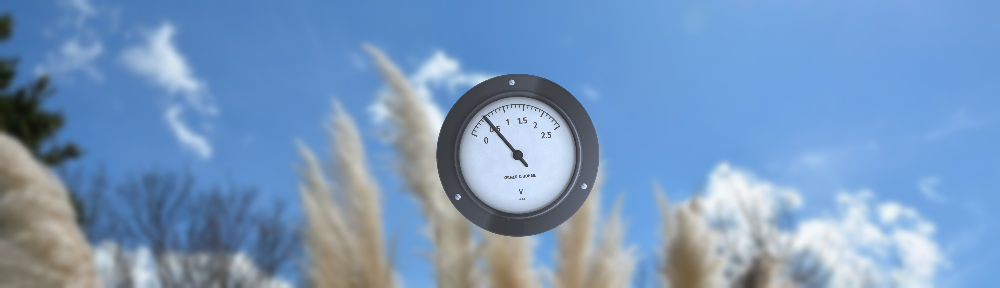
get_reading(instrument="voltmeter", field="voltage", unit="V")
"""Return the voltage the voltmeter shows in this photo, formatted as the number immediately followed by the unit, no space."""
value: 0.5V
